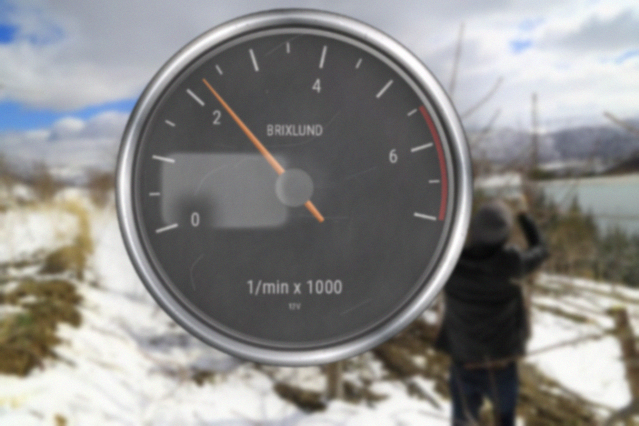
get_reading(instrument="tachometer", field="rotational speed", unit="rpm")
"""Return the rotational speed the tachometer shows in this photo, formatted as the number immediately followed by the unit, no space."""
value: 2250rpm
